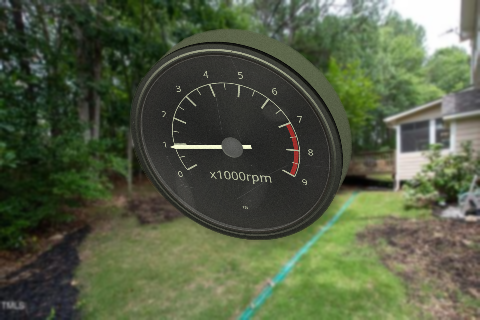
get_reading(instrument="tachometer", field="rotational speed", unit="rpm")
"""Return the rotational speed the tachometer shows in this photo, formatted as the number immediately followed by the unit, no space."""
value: 1000rpm
